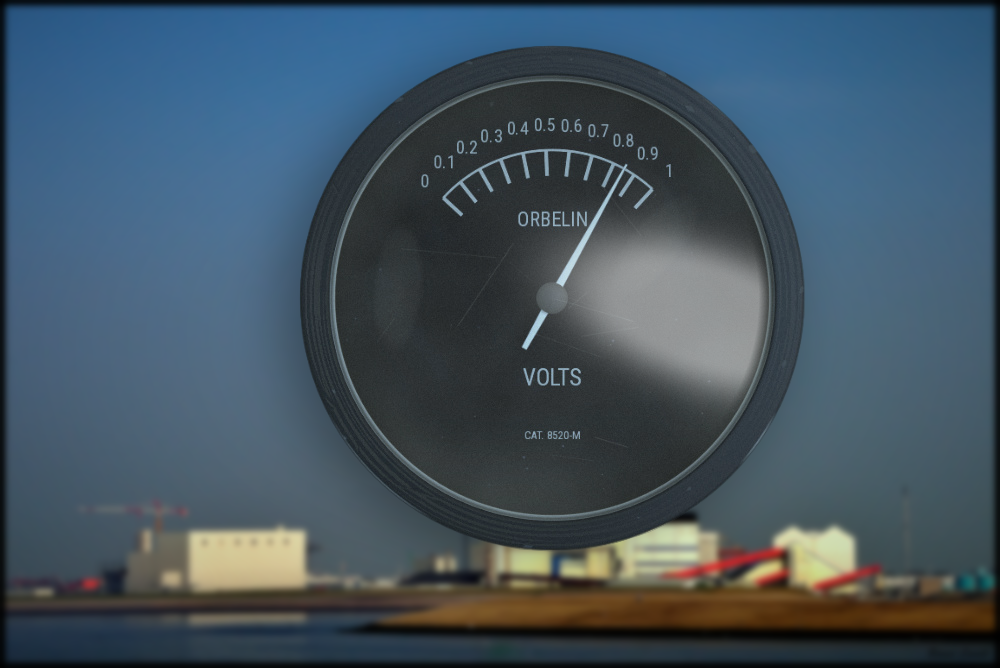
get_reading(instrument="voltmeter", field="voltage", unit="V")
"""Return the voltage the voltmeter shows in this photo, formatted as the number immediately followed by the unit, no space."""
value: 0.85V
